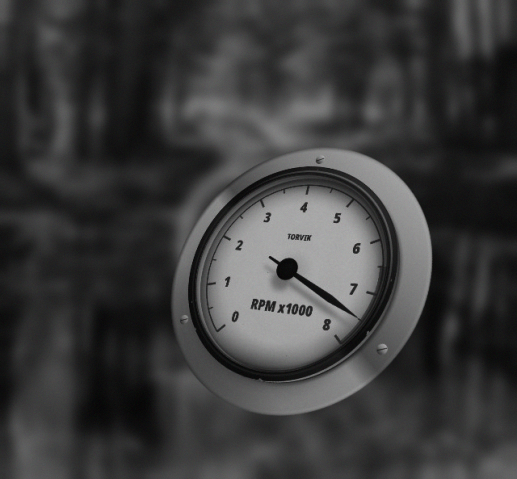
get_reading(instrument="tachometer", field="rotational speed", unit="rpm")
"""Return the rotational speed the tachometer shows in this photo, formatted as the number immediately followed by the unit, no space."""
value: 7500rpm
